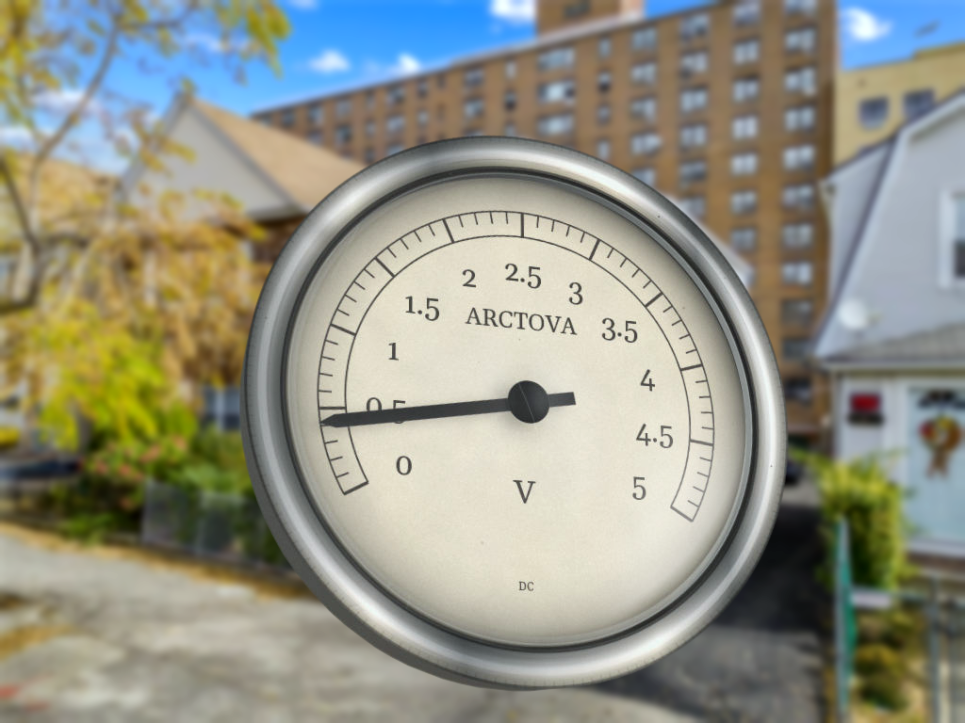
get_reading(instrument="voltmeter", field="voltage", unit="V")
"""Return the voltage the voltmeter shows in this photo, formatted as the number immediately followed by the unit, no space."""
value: 0.4V
